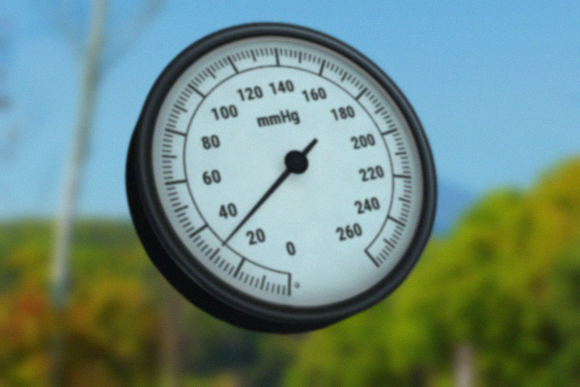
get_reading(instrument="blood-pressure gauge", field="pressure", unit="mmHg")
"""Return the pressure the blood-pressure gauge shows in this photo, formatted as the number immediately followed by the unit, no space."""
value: 30mmHg
